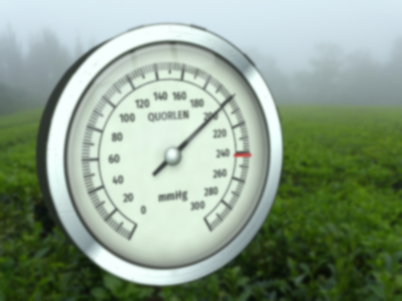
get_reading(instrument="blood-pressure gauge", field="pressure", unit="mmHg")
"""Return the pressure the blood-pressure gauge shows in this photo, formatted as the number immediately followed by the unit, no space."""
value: 200mmHg
